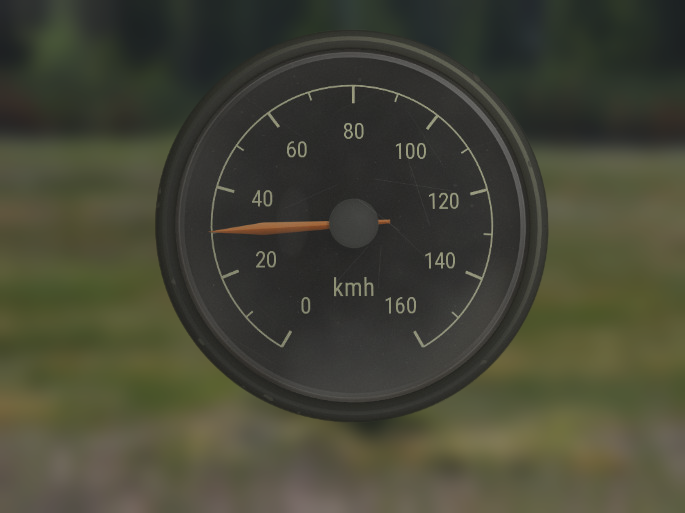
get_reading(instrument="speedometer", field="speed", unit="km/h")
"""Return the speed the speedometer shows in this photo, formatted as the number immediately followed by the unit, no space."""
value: 30km/h
